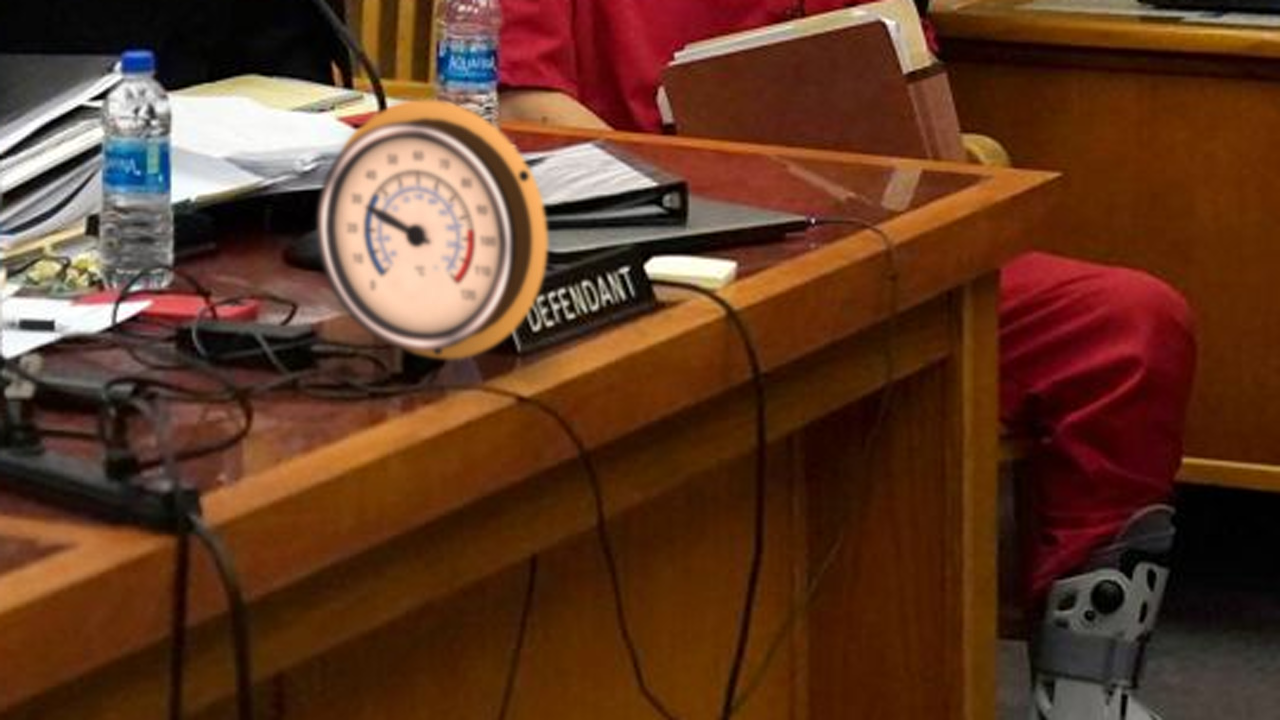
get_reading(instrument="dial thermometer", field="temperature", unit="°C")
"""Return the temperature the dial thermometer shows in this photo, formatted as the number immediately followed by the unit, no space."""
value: 30°C
